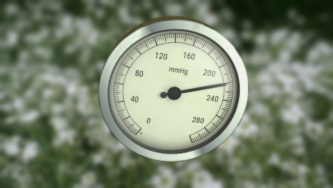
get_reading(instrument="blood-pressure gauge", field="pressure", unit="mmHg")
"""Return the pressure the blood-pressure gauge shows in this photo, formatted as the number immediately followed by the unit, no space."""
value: 220mmHg
